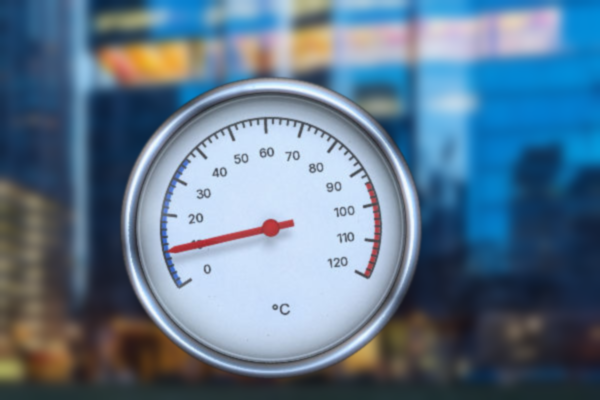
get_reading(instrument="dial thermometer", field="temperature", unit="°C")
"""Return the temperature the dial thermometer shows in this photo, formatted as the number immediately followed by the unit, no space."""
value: 10°C
